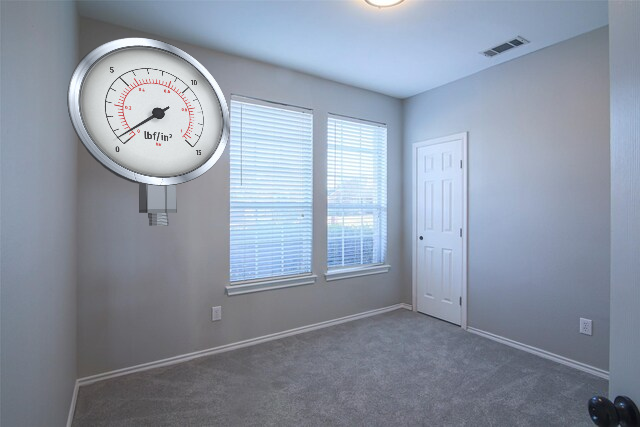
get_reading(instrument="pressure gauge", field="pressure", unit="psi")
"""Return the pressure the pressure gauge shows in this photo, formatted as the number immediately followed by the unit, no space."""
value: 0.5psi
